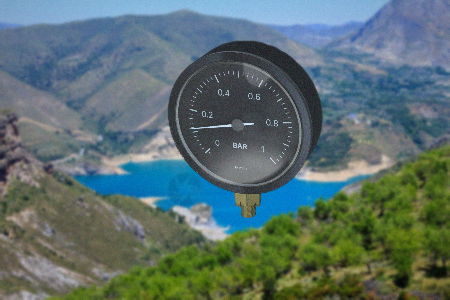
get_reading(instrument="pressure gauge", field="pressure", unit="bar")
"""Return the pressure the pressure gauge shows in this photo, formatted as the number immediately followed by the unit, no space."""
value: 0.12bar
